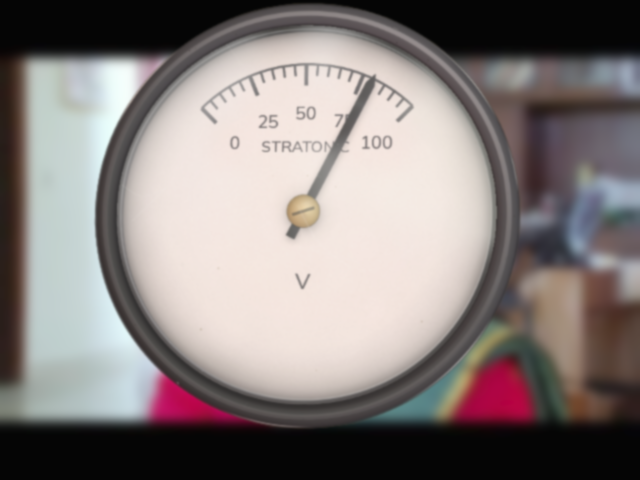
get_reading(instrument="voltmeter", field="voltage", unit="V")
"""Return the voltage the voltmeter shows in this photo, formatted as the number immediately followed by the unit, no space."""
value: 80V
